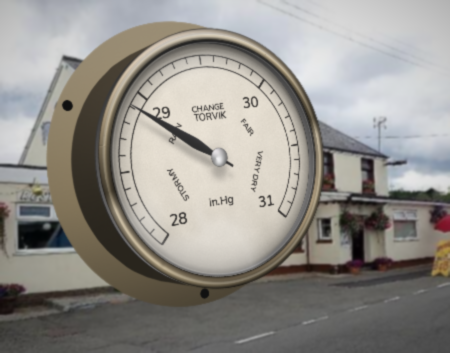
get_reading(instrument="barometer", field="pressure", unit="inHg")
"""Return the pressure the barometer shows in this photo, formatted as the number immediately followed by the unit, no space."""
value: 28.9inHg
